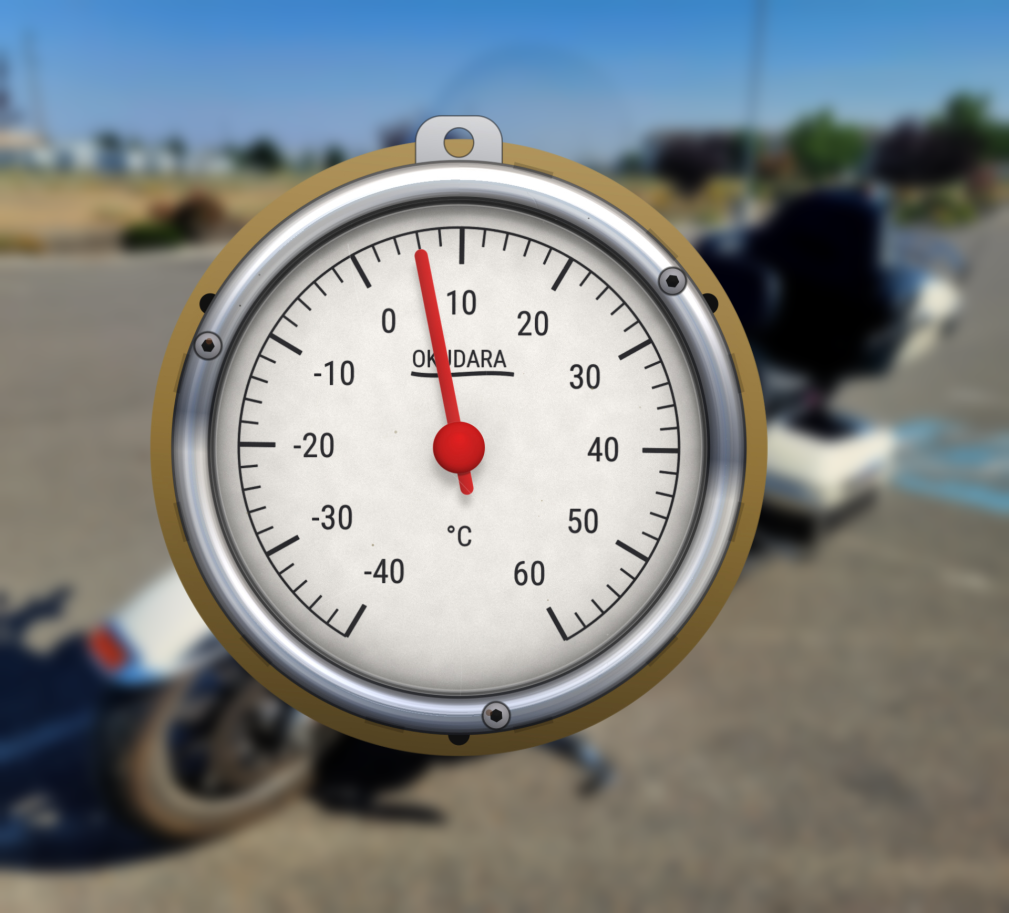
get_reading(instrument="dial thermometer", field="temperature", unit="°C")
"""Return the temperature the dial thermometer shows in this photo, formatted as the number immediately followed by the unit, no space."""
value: 6°C
